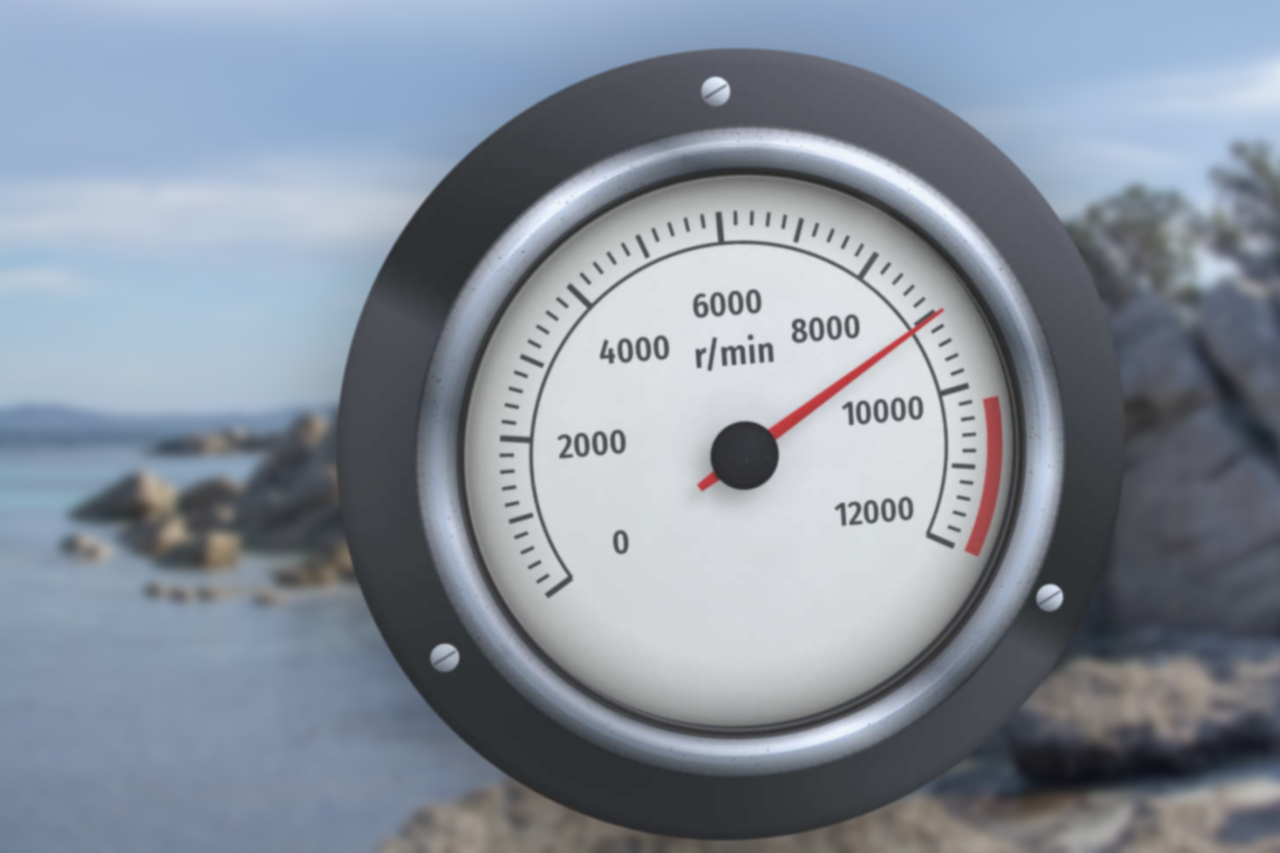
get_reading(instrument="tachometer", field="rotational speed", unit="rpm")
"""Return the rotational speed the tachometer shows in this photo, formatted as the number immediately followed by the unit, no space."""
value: 9000rpm
